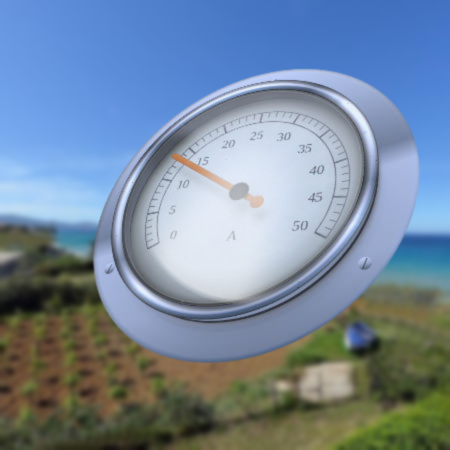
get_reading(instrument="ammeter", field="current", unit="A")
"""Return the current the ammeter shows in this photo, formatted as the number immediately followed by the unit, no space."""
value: 13A
